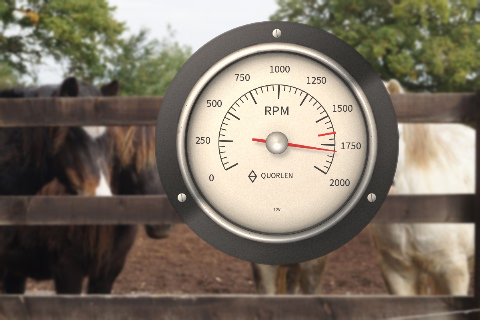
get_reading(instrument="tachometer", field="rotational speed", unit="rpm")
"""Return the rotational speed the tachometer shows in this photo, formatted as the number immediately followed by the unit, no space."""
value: 1800rpm
